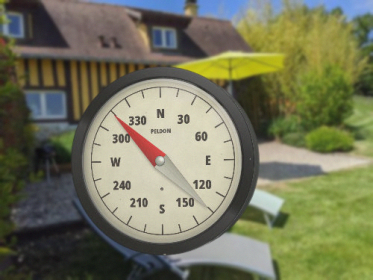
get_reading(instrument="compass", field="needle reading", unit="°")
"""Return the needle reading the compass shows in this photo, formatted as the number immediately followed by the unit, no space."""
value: 315°
